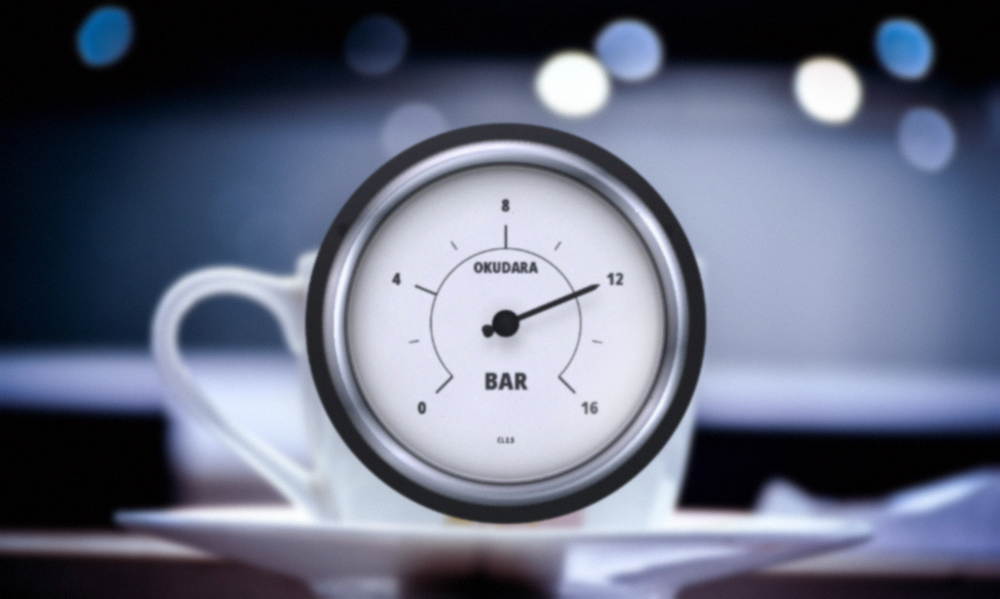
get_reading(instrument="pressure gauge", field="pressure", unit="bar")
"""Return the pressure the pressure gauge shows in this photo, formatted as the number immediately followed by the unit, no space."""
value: 12bar
